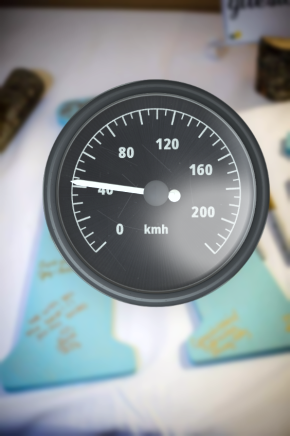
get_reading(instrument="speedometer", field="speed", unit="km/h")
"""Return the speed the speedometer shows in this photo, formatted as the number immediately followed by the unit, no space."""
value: 42.5km/h
